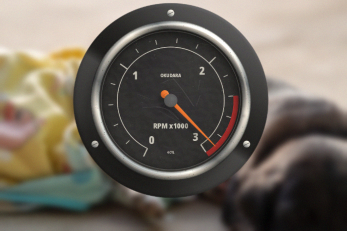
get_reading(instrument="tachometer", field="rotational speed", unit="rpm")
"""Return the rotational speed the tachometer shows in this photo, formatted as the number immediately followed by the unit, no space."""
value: 2900rpm
